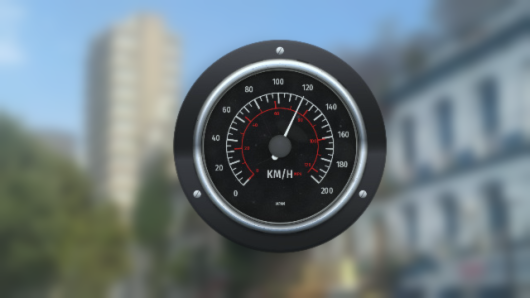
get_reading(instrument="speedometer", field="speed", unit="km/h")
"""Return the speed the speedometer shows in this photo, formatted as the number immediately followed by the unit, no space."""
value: 120km/h
